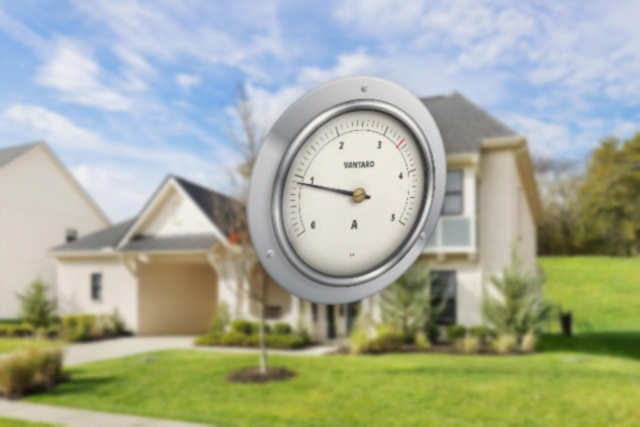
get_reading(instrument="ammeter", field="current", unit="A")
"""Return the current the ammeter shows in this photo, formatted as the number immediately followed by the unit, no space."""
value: 0.9A
